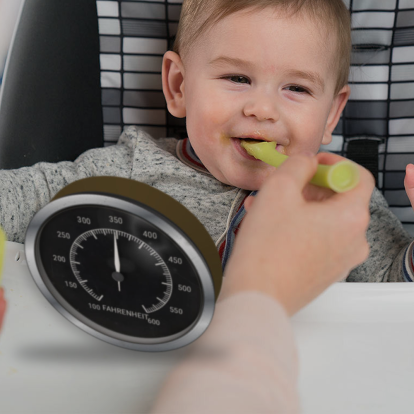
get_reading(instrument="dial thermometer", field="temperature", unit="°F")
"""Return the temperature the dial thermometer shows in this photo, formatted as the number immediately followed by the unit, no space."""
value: 350°F
